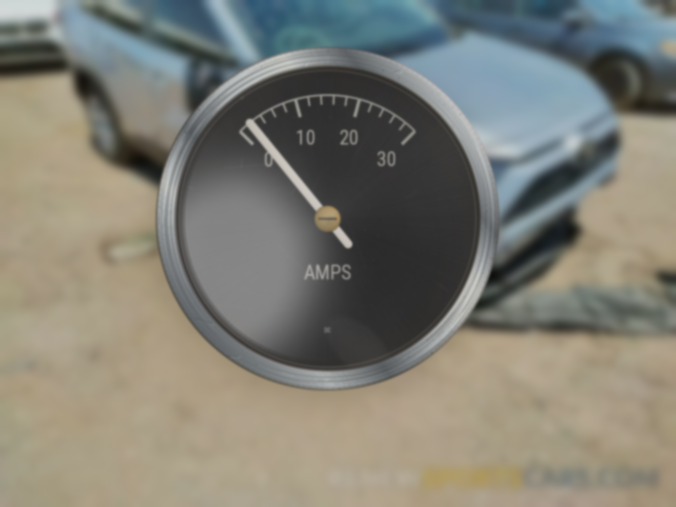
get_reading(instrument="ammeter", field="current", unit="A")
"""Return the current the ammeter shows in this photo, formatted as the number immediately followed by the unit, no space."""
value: 2A
